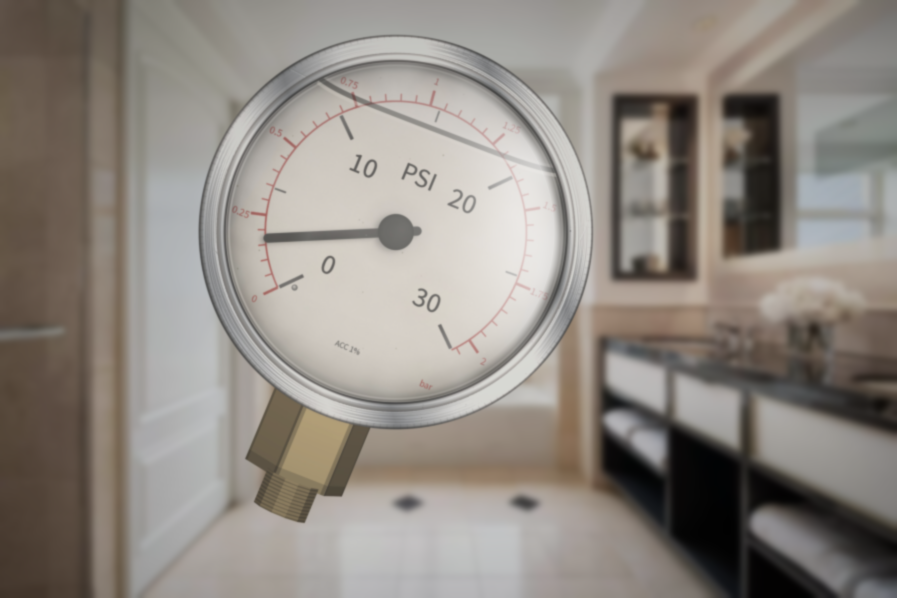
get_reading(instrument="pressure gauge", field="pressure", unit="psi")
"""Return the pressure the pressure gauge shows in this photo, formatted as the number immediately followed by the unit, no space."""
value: 2.5psi
